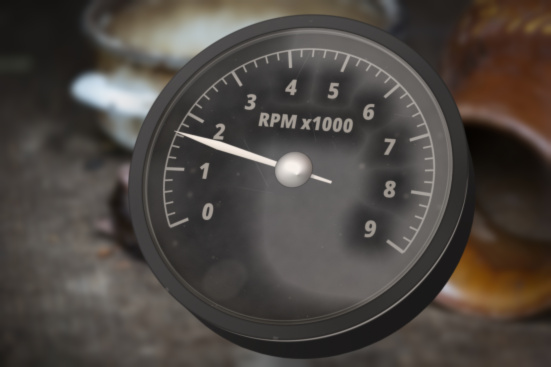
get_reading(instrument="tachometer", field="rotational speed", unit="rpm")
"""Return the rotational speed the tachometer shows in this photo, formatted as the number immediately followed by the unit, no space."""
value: 1600rpm
